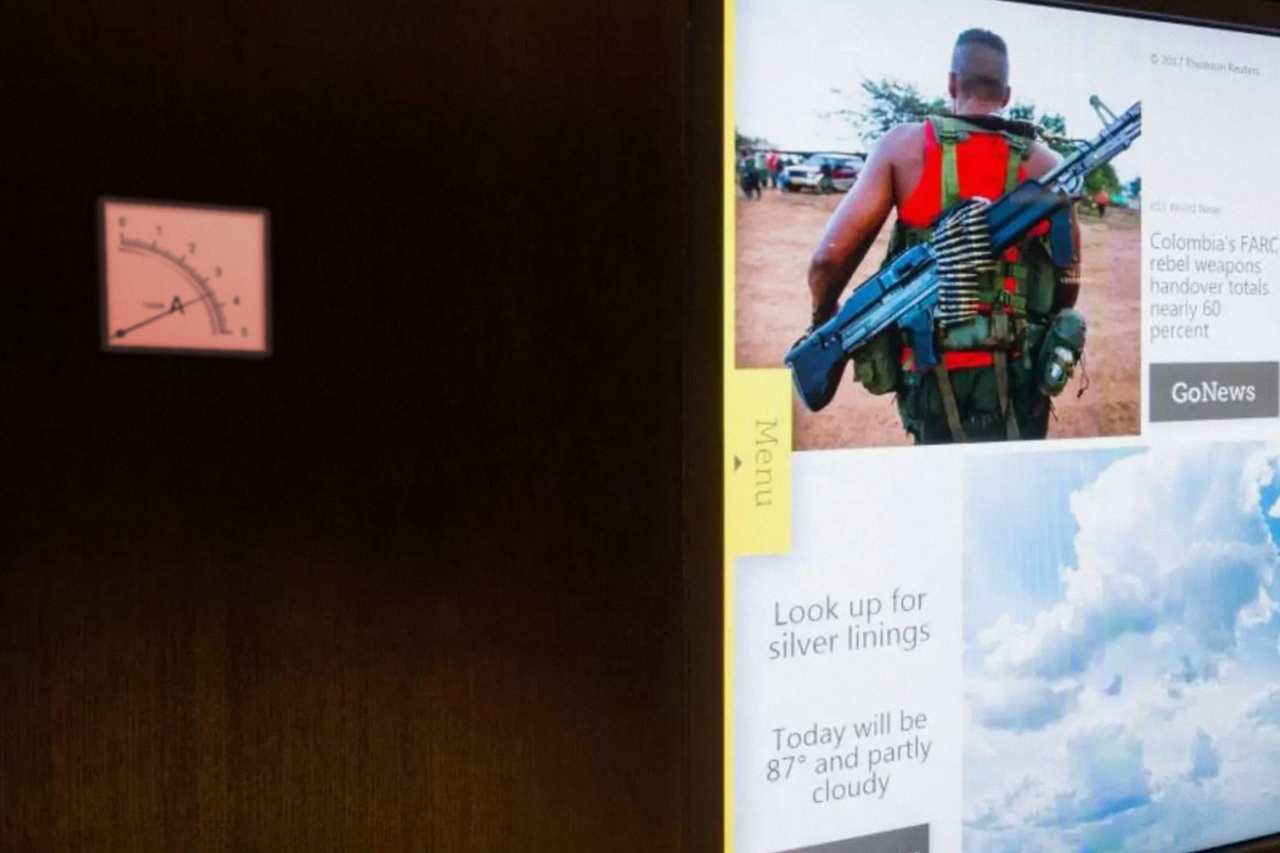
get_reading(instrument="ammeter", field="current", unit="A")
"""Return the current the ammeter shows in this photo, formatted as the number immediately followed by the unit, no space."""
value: 3.5A
